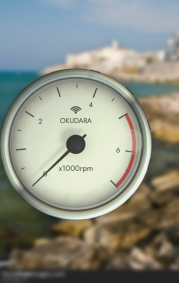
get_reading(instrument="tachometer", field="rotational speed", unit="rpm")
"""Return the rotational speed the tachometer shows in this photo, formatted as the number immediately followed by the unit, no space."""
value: 0rpm
